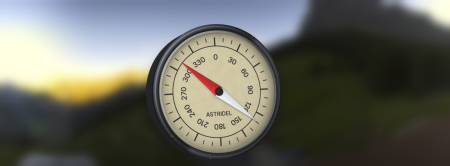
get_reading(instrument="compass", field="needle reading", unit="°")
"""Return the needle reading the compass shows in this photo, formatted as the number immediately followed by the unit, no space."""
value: 310°
